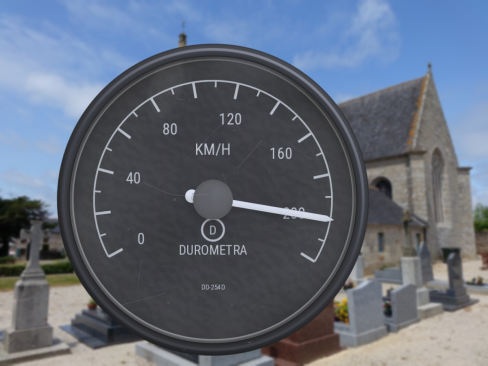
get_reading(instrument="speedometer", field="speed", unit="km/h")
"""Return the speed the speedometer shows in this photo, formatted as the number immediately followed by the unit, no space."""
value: 200km/h
